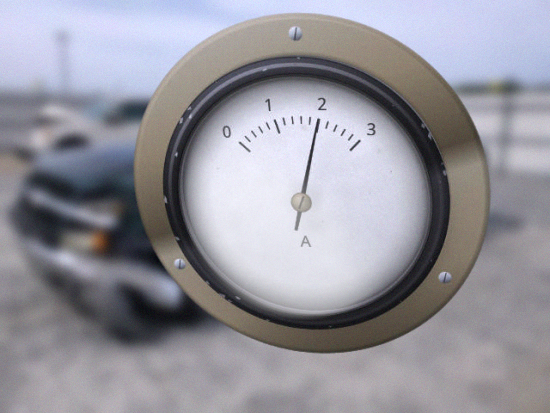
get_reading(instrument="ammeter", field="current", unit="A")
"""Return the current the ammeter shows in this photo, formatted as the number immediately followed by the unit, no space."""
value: 2A
